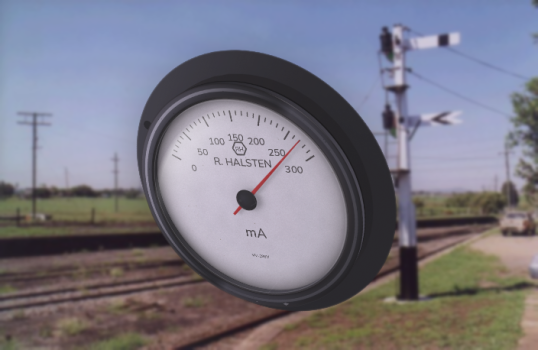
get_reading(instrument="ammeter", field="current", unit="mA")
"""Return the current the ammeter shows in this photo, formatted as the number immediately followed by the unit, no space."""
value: 270mA
